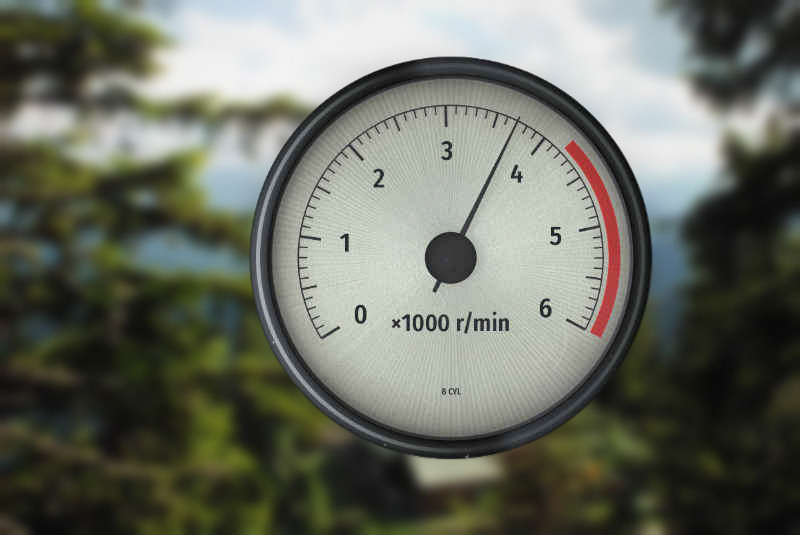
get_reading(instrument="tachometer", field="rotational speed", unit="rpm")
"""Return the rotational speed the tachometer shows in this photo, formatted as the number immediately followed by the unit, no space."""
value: 3700rpm
